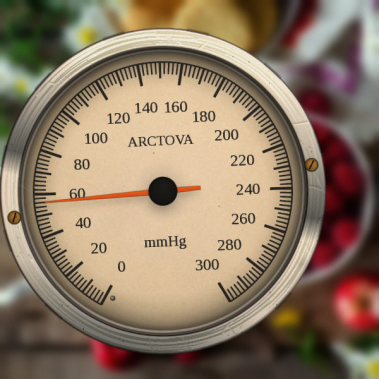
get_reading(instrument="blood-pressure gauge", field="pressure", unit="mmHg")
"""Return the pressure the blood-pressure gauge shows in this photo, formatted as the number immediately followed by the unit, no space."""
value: 56mmHg
